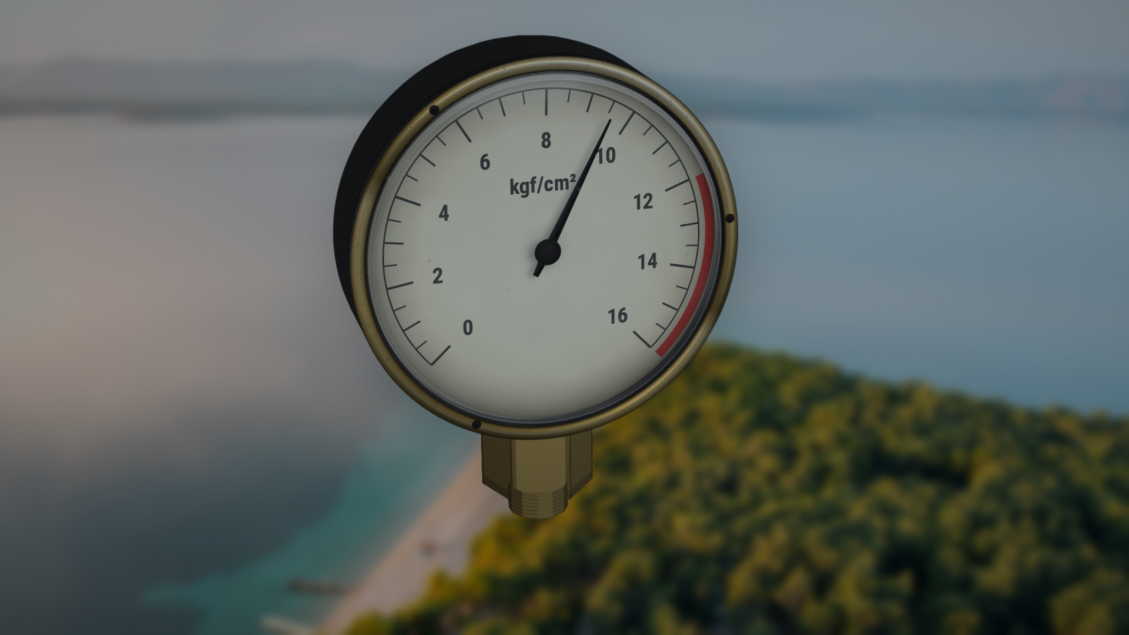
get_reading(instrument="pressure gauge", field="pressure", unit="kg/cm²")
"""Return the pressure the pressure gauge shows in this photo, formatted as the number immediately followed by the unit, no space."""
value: 9.5kg/cm²
